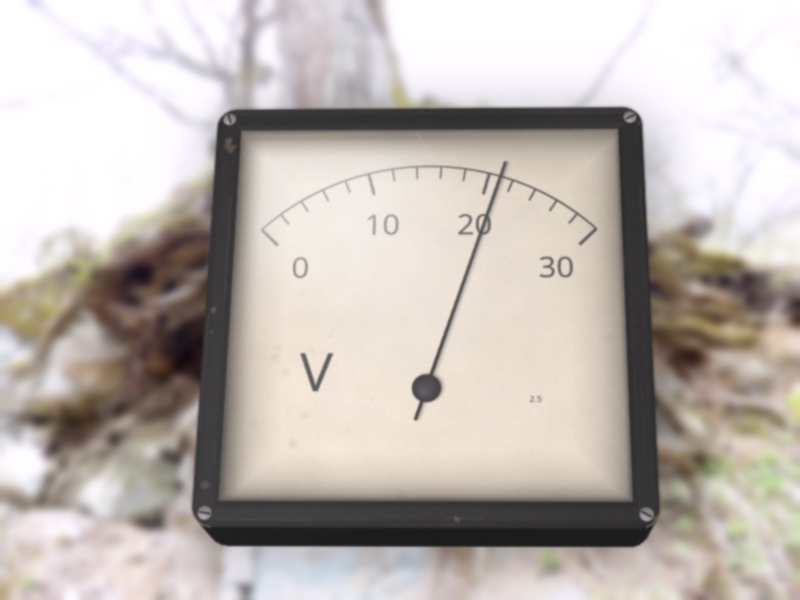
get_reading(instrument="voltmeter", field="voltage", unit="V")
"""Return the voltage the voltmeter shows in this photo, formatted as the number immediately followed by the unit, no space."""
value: 21V
